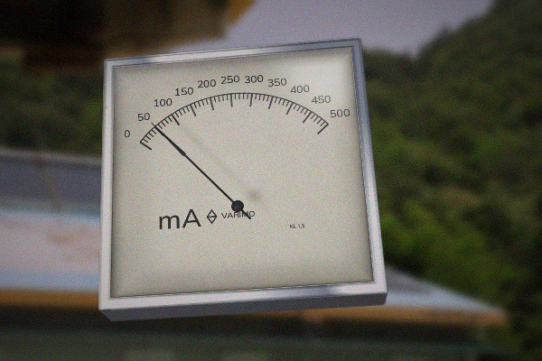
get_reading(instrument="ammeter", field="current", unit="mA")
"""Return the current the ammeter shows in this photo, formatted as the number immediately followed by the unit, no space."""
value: 50mA
